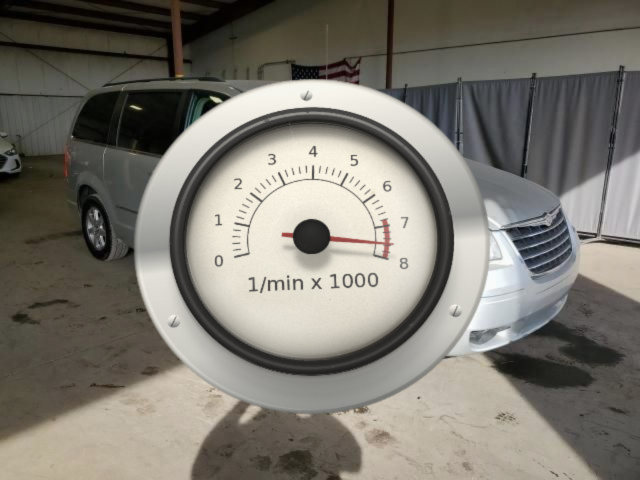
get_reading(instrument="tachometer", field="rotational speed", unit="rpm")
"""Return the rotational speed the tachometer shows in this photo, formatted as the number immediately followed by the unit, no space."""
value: 7600rpm
